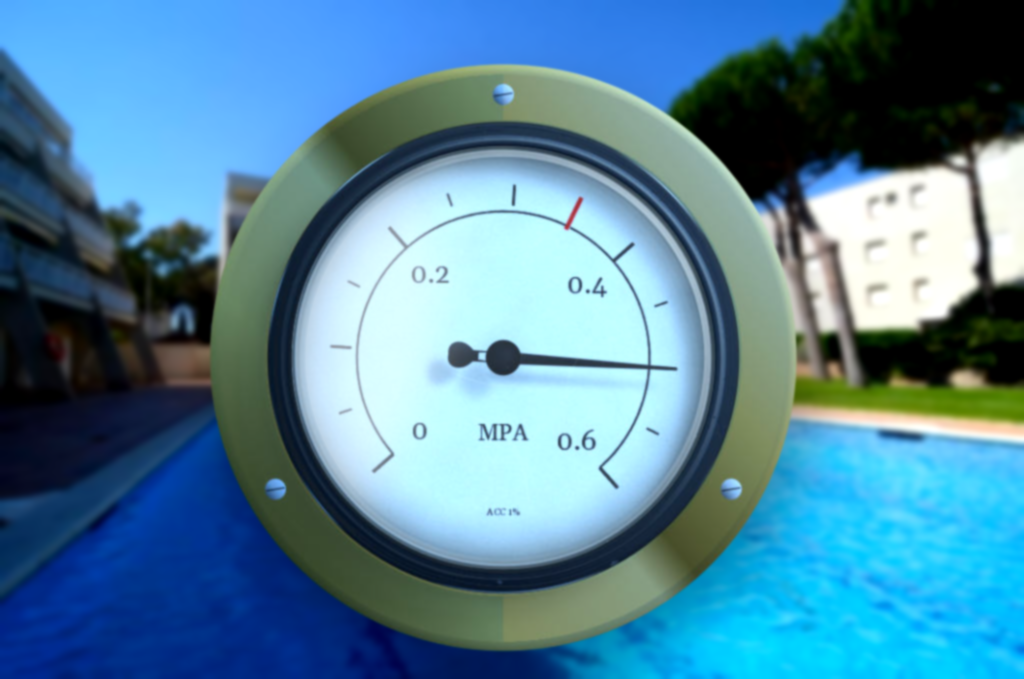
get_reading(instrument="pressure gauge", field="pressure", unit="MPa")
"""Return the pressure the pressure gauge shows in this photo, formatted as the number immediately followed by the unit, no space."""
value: 0.5MPa
